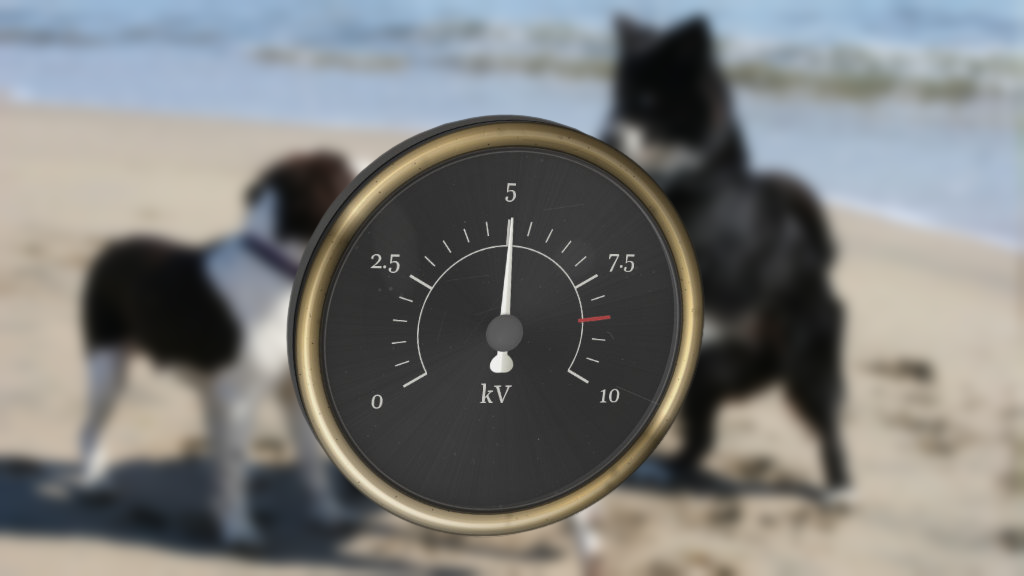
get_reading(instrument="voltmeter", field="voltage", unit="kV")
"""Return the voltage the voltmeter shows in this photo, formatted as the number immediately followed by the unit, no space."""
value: 5kV
